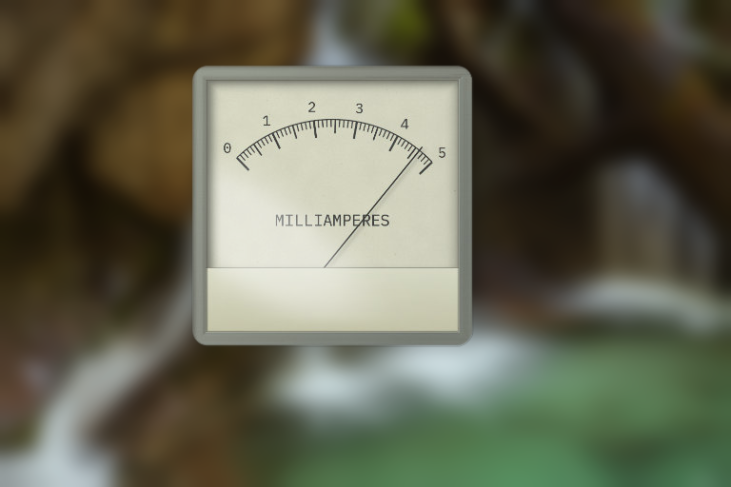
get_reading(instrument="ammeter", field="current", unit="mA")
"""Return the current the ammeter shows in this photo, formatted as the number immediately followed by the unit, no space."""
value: 4.6mA
